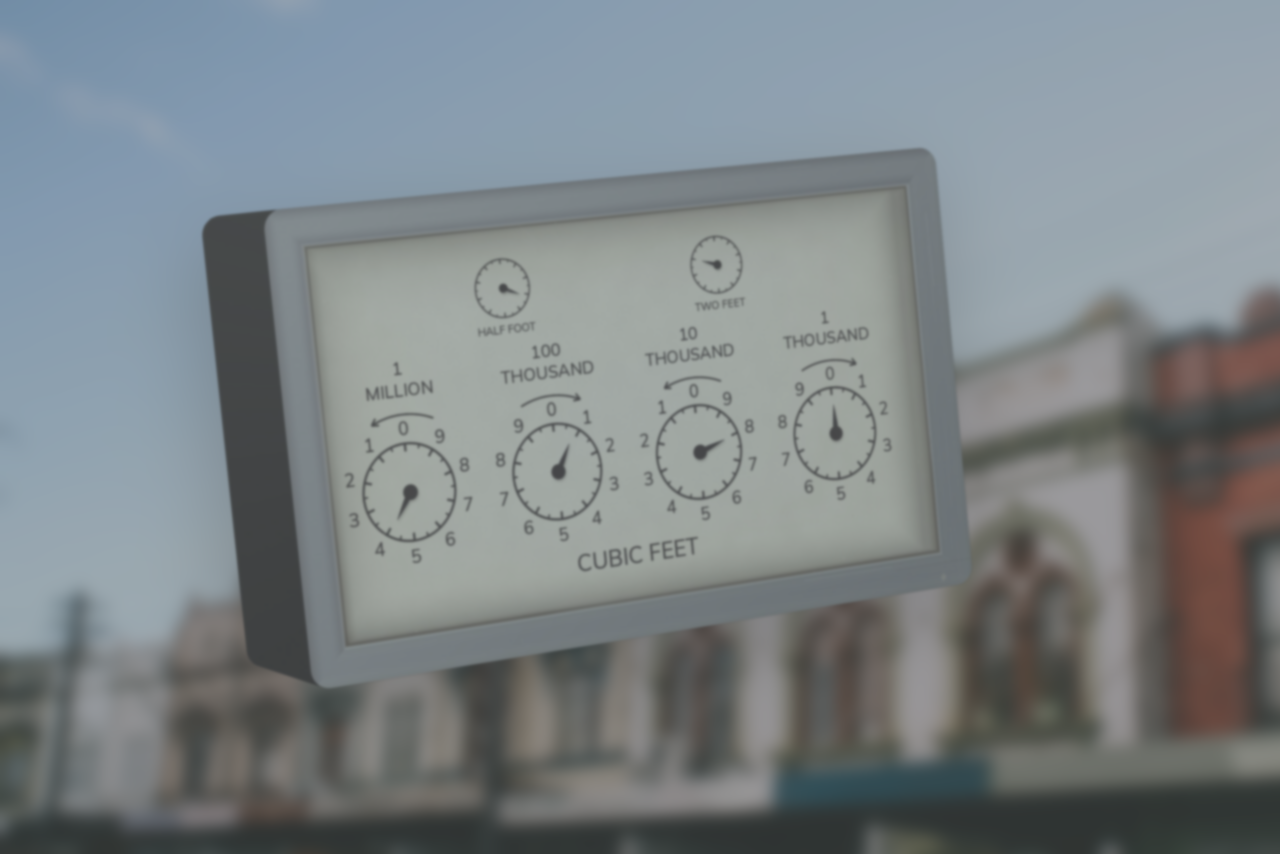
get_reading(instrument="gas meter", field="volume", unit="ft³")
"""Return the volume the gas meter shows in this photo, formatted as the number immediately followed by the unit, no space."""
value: 408000ft³
